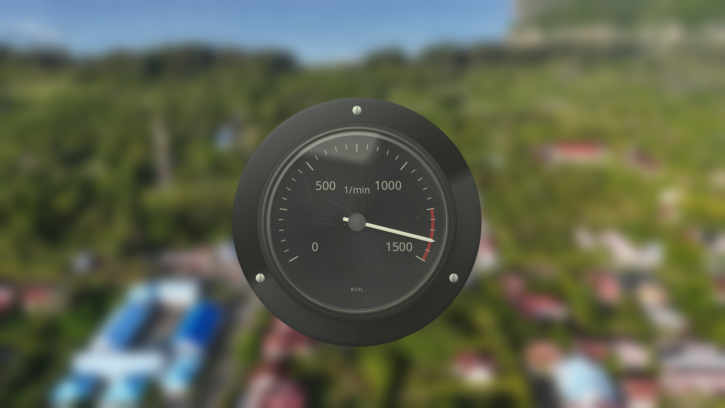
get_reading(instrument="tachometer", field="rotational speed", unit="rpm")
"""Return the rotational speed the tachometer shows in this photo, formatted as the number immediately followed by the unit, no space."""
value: 1400rpm
